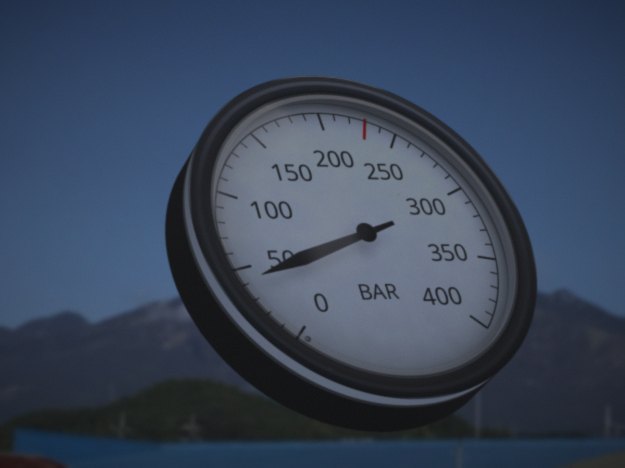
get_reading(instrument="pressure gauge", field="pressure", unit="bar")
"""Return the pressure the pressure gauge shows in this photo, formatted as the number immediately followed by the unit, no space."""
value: 40bar
